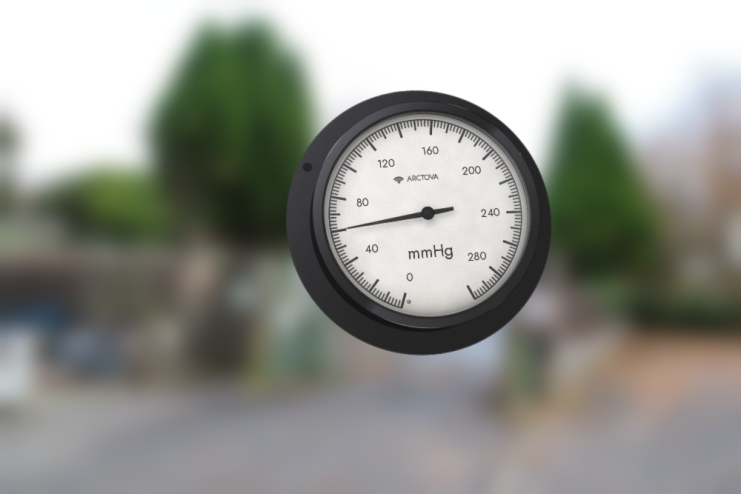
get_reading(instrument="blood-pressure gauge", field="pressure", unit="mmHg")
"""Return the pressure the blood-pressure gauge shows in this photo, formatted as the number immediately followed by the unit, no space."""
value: 60mmHg
